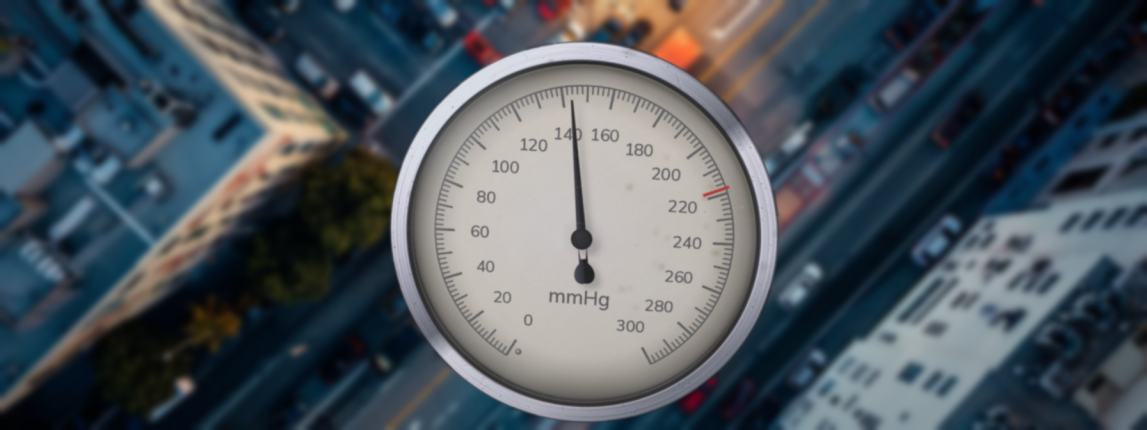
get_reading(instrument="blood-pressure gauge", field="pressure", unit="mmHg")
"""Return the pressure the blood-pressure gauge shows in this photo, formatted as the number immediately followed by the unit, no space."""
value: 144mmHg
